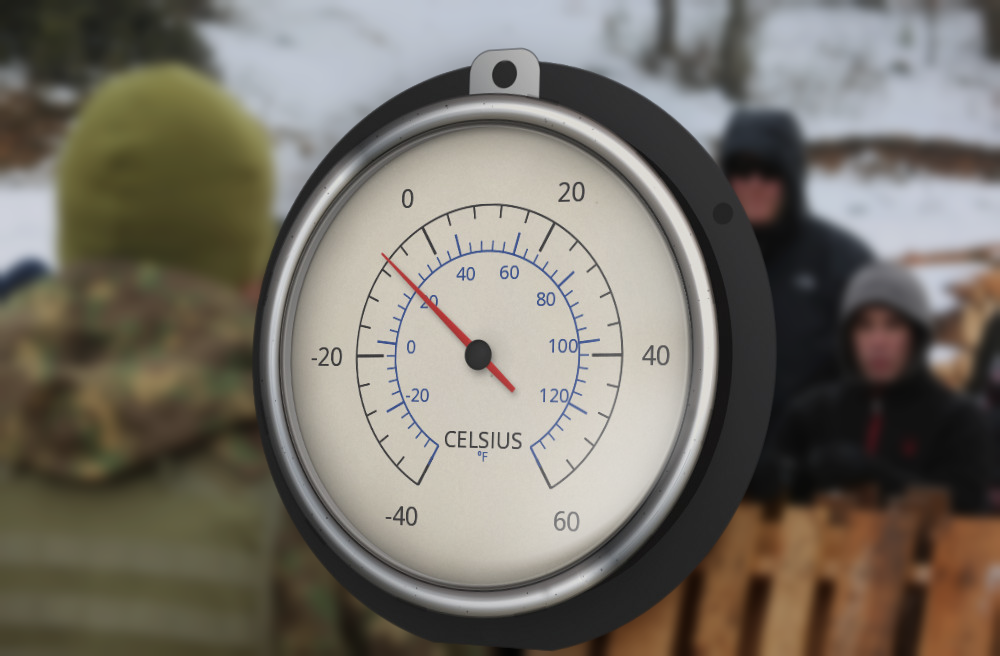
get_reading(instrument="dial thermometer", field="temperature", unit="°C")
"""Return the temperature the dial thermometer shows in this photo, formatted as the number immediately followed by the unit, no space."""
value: -6°C
